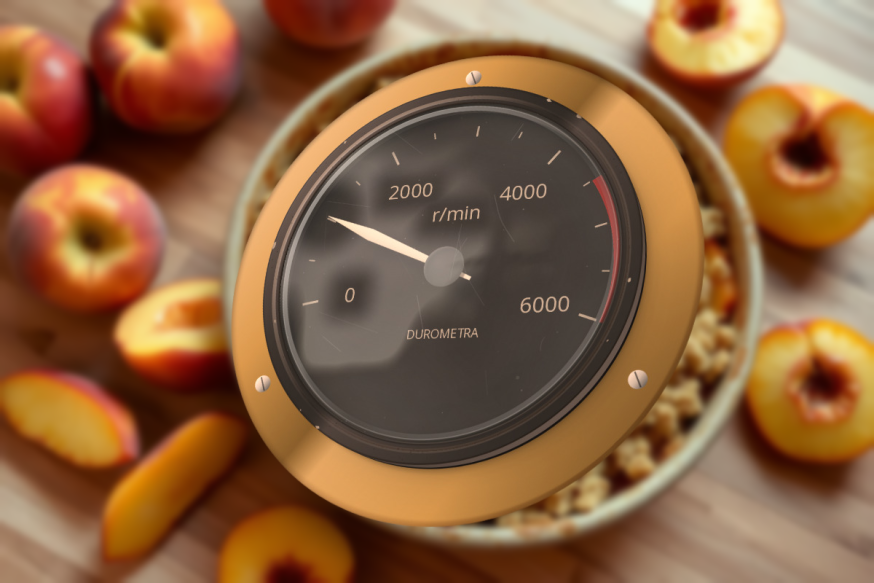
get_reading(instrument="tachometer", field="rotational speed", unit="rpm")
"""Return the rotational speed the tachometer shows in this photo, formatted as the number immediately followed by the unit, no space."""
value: 1000rpm
